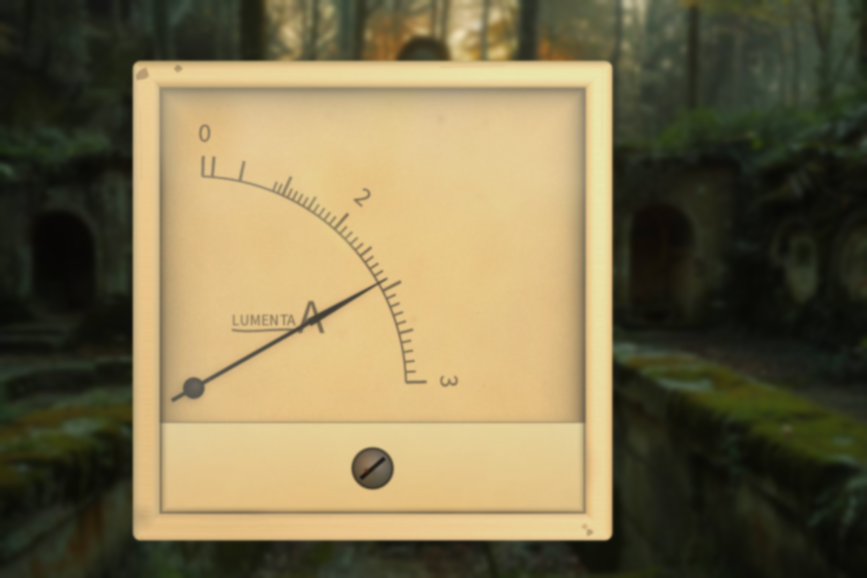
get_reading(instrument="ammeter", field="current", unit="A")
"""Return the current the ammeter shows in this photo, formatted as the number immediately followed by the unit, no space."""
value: 2.45A
